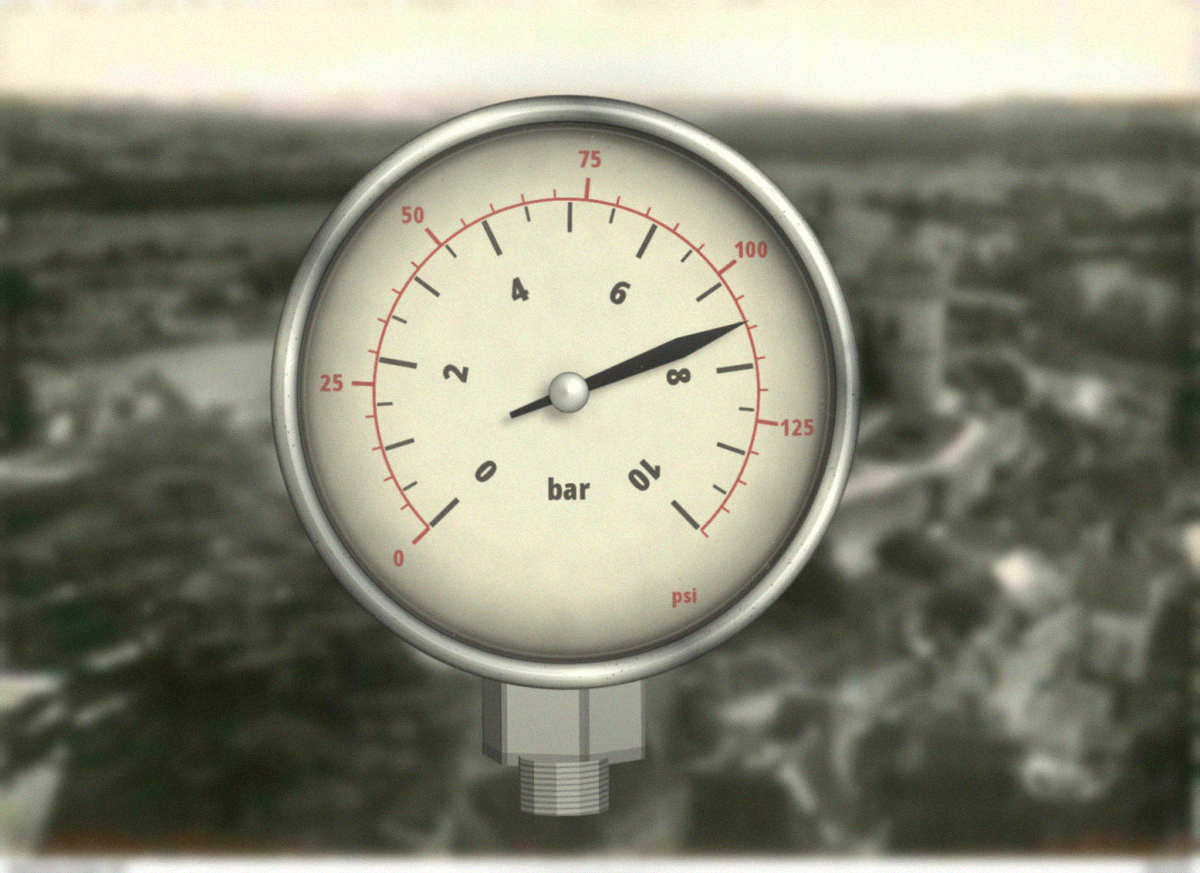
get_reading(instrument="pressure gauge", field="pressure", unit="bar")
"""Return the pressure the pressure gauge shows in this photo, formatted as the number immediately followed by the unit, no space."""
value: 7.5bar
